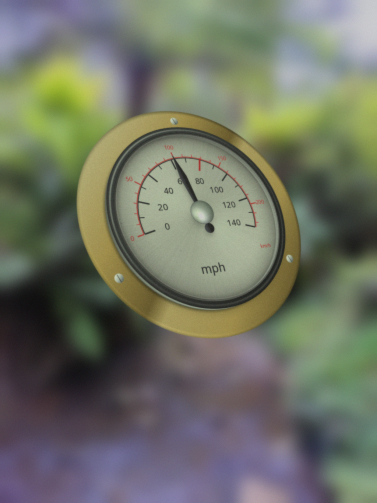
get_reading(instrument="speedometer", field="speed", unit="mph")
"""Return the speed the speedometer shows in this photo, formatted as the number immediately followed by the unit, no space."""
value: 60mph
